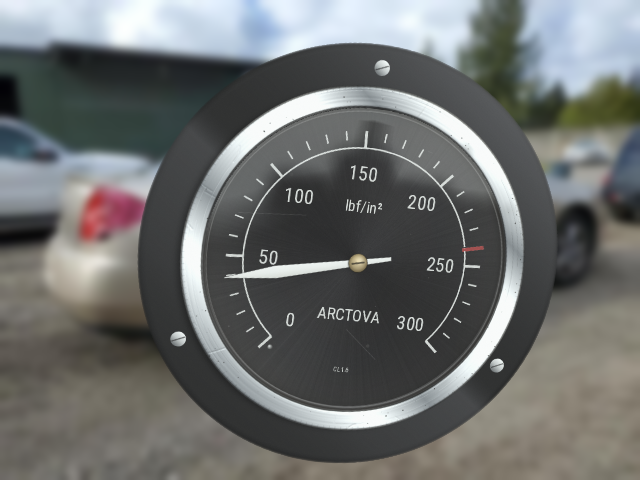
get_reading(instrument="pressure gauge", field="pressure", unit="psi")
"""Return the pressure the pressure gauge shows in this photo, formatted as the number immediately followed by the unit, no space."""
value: 40psi
